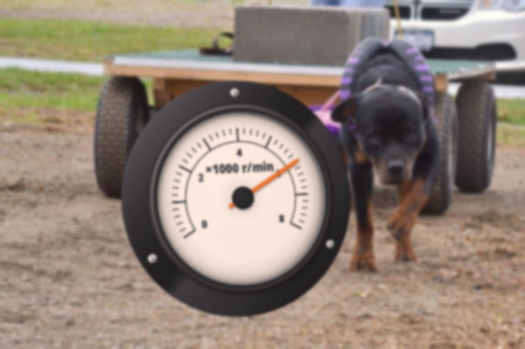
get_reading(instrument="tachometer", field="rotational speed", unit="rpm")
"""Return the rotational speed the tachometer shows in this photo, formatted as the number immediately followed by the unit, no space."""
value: 6000rpm
